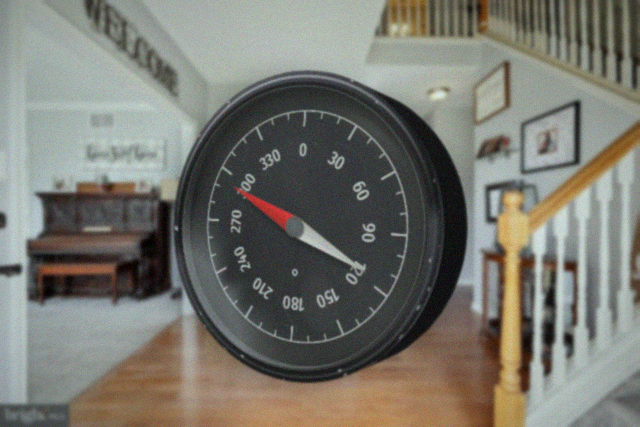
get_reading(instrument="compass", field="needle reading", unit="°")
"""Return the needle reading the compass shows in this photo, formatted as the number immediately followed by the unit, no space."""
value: 295°
